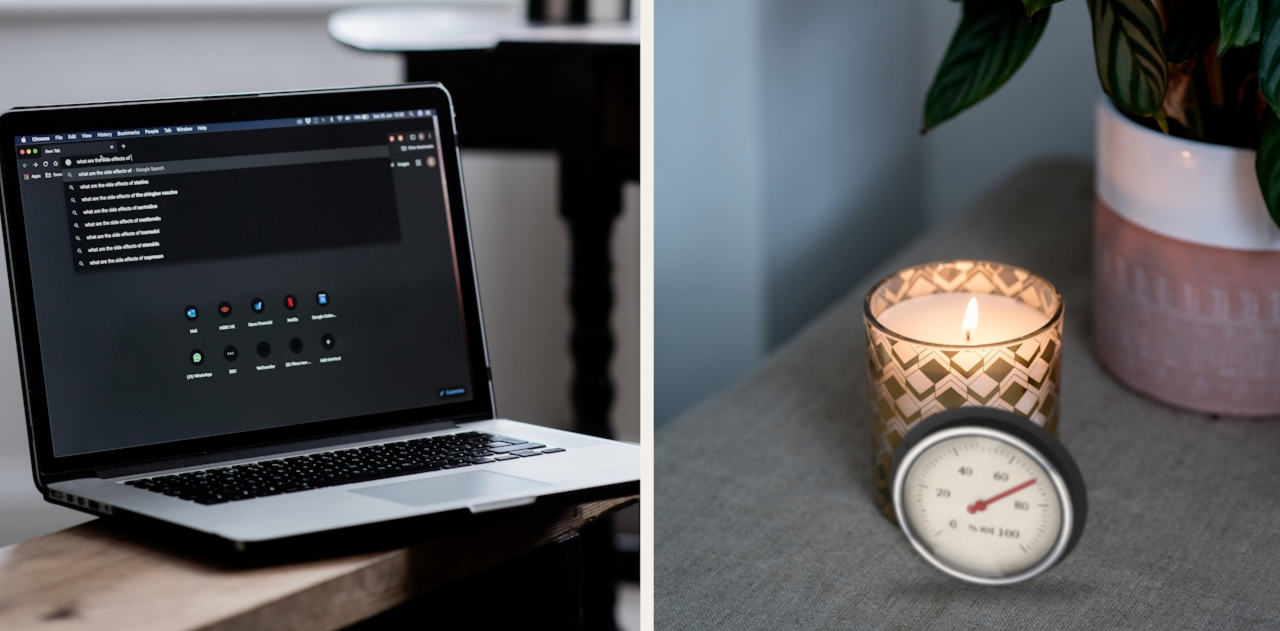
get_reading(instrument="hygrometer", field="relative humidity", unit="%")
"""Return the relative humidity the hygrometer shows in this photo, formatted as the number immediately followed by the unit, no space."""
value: 70%
